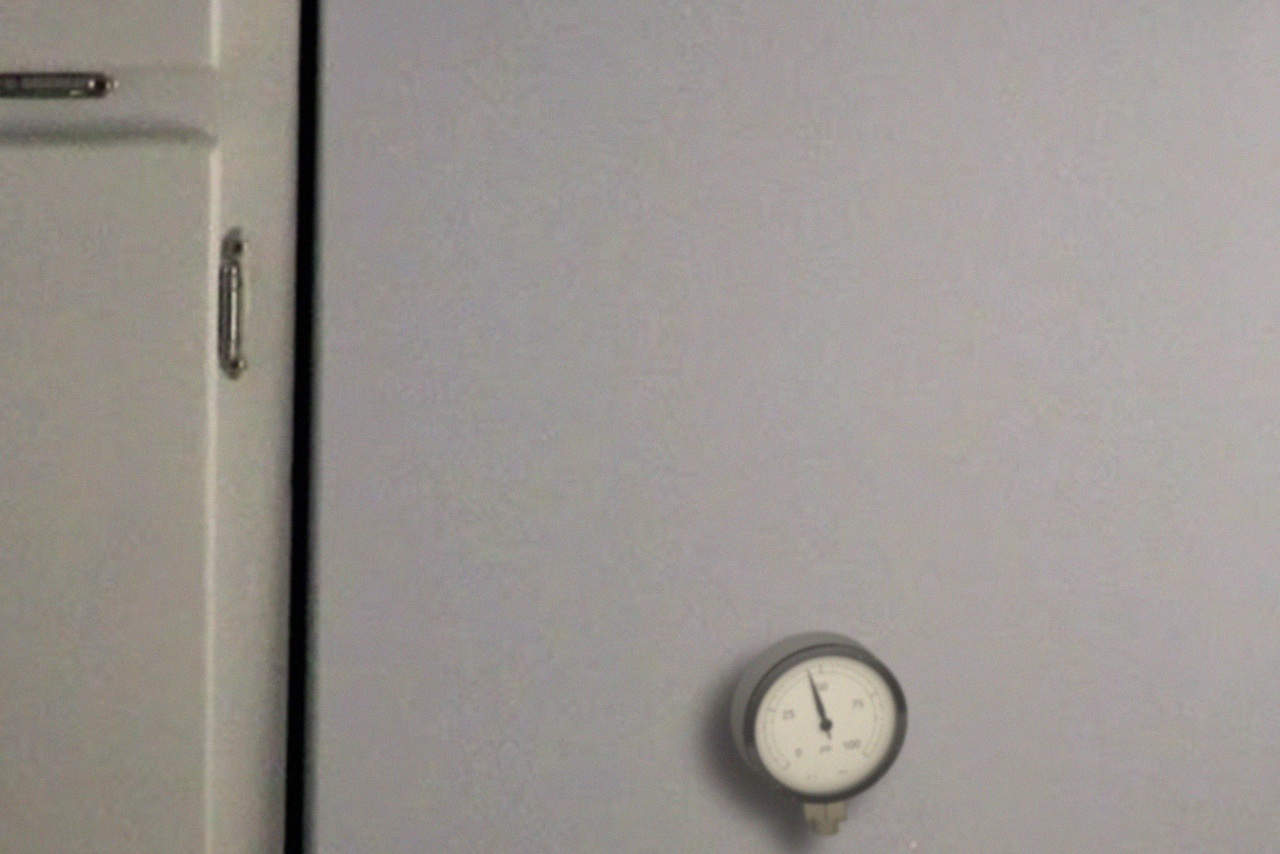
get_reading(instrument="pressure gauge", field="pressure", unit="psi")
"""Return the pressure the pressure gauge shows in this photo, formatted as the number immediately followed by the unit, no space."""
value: 45psi
